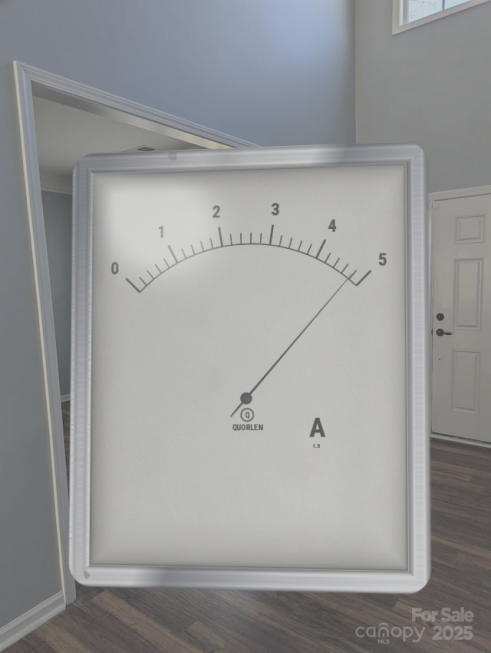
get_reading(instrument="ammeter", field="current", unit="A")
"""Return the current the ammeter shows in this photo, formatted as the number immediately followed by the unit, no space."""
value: 4.8A
